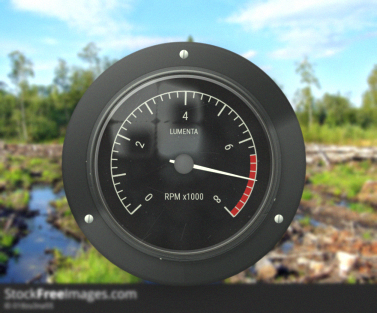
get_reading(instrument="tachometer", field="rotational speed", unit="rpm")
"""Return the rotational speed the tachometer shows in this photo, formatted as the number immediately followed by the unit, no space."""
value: 7000rpm
